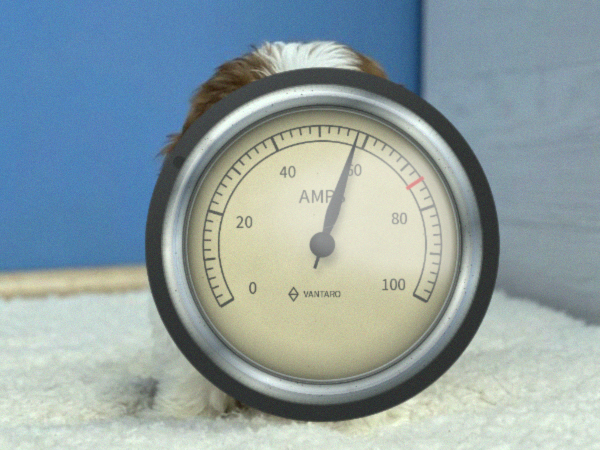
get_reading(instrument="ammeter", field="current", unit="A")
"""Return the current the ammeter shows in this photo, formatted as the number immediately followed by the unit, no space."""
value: 58A
